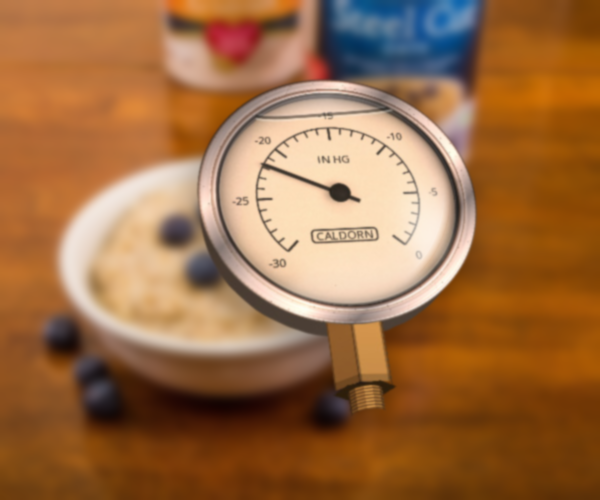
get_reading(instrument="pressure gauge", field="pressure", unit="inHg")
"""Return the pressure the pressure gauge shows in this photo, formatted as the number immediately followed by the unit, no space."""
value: -22inHg
